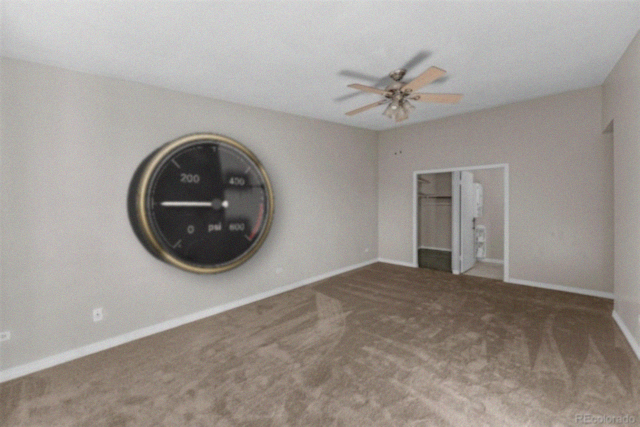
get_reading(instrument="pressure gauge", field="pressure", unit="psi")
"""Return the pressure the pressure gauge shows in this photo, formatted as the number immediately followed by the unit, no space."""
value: 100psi
